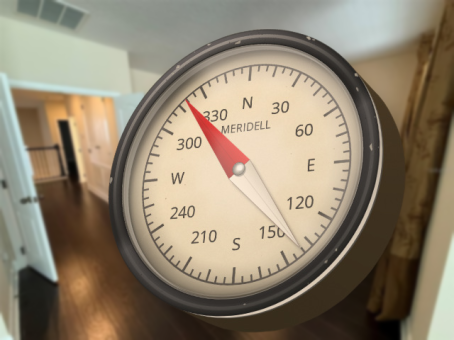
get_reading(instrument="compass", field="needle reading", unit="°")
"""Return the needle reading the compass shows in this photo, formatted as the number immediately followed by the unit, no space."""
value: 320°
